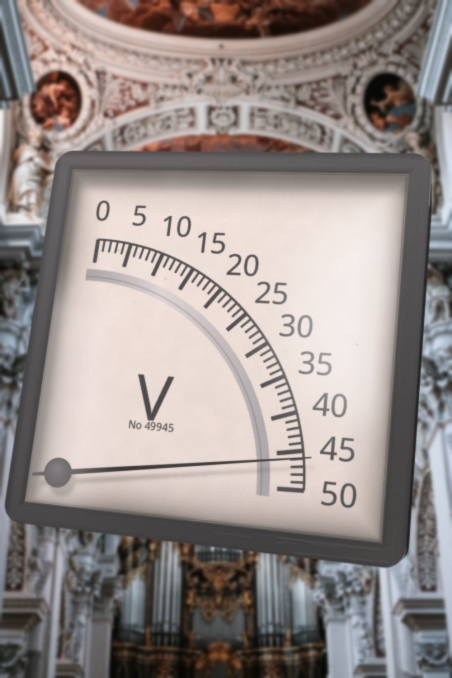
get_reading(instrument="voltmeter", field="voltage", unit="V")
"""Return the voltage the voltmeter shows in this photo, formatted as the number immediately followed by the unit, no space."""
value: 46V
